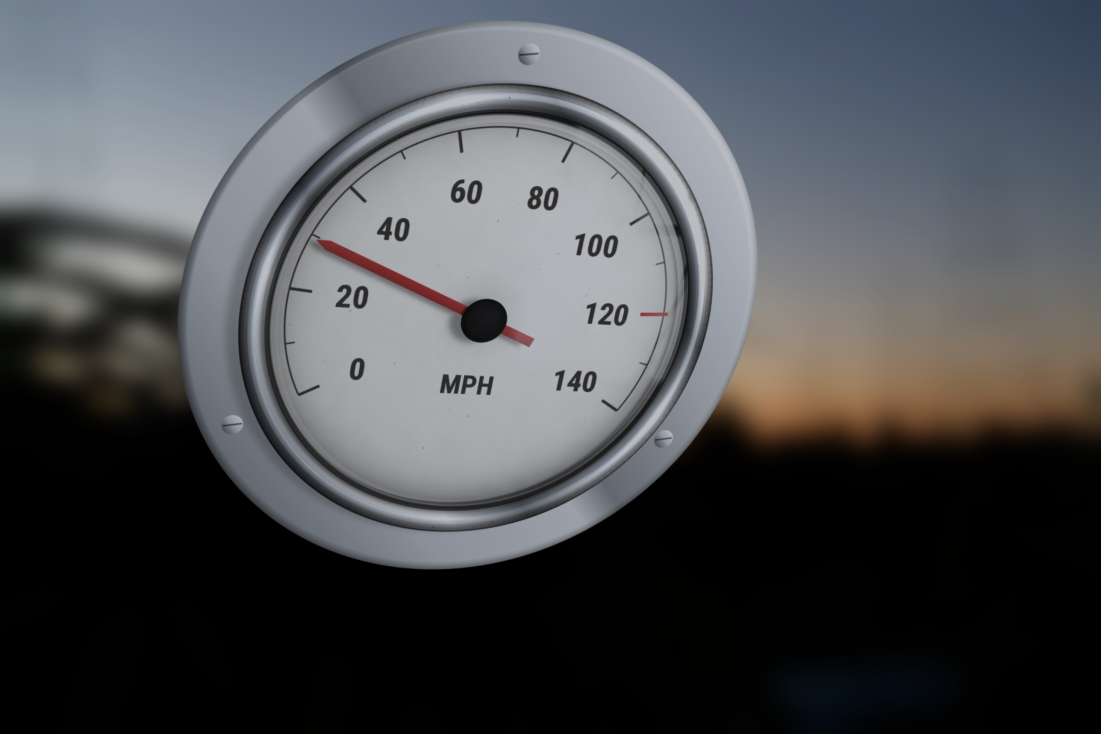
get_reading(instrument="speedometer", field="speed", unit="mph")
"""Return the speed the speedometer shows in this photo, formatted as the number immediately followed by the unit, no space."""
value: 30mph
